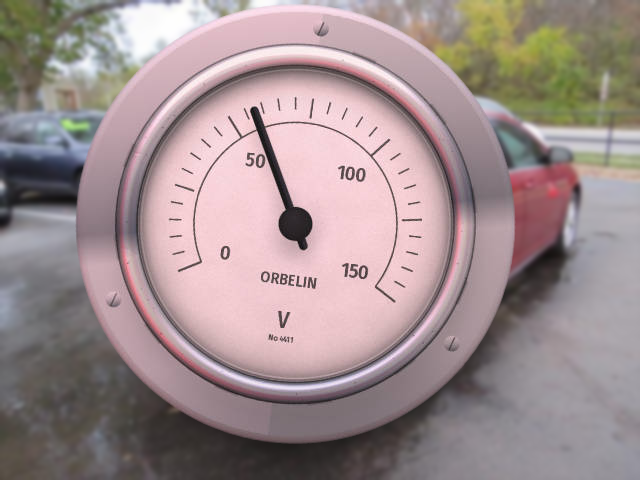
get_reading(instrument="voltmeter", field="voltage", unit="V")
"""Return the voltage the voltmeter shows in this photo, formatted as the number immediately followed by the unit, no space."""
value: 57.5V
